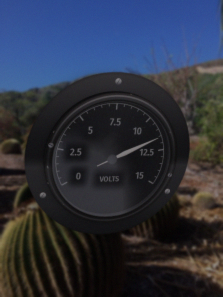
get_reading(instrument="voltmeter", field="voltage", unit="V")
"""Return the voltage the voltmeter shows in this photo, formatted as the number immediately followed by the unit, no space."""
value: 11.5V
